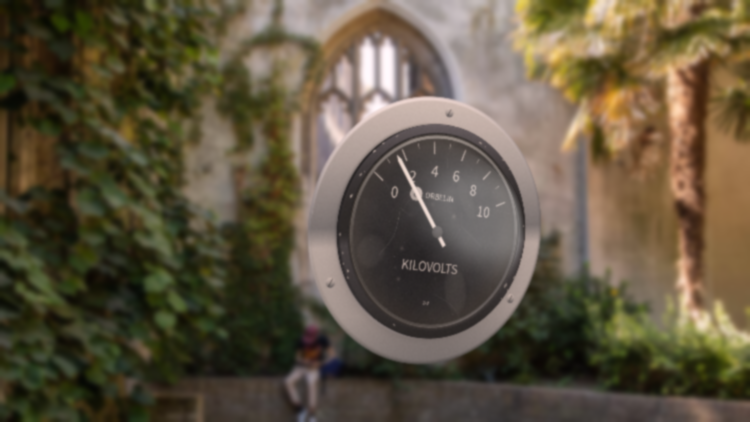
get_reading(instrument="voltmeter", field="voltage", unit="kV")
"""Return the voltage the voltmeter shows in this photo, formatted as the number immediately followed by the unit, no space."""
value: 1.5kV
